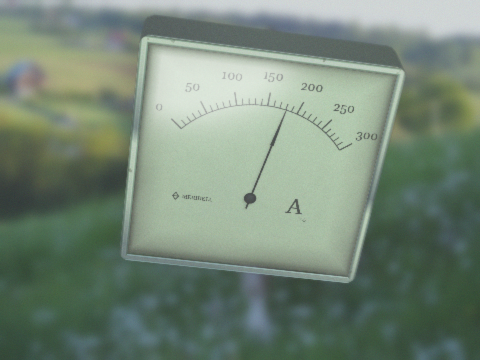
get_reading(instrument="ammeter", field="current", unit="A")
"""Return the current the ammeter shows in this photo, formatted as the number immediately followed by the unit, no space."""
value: 180A
